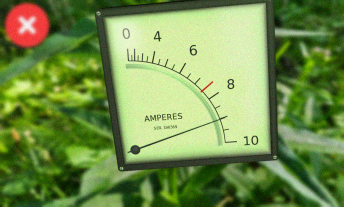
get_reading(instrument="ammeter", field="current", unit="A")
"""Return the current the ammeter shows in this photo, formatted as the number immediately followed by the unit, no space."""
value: 9A
